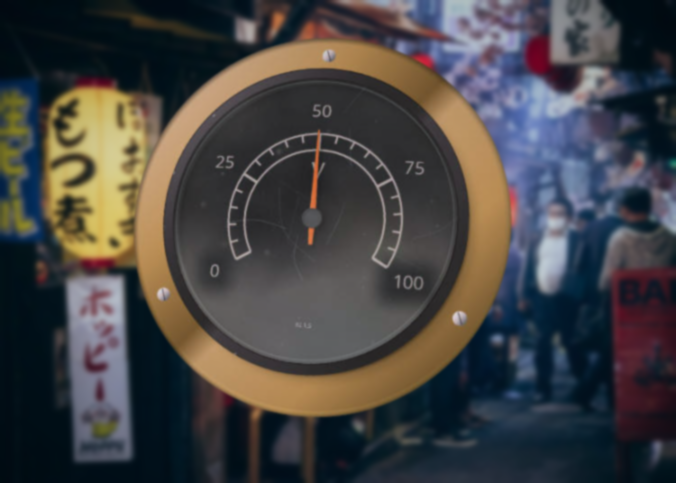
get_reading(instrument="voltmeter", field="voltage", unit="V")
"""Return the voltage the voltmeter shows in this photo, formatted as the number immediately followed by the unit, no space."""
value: 50V
